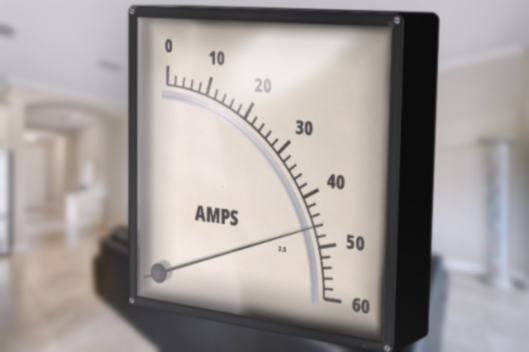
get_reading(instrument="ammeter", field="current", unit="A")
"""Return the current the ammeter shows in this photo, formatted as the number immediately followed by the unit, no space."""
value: 46A
